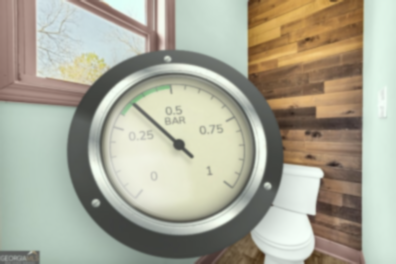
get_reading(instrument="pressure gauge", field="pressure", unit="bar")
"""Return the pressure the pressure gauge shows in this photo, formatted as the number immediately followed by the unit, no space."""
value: 0.35bar
